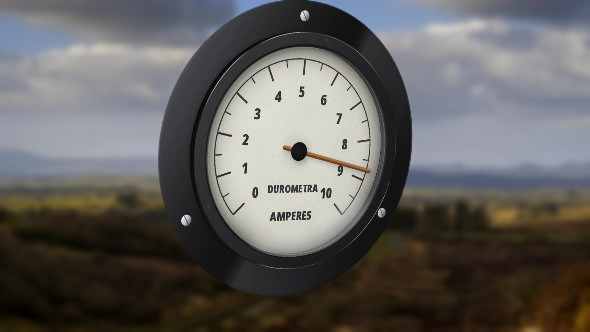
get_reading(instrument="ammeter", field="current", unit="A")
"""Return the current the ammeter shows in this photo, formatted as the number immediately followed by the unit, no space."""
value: 8.75A
